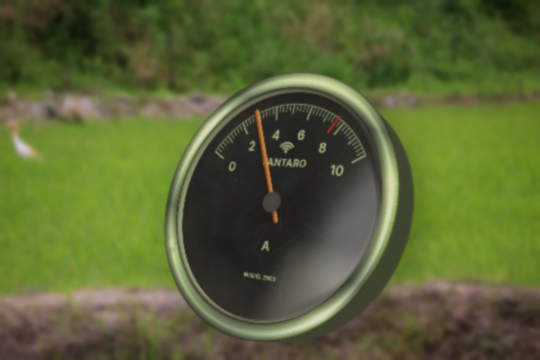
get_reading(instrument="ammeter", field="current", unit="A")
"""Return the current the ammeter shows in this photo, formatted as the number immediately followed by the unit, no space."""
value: 3A
